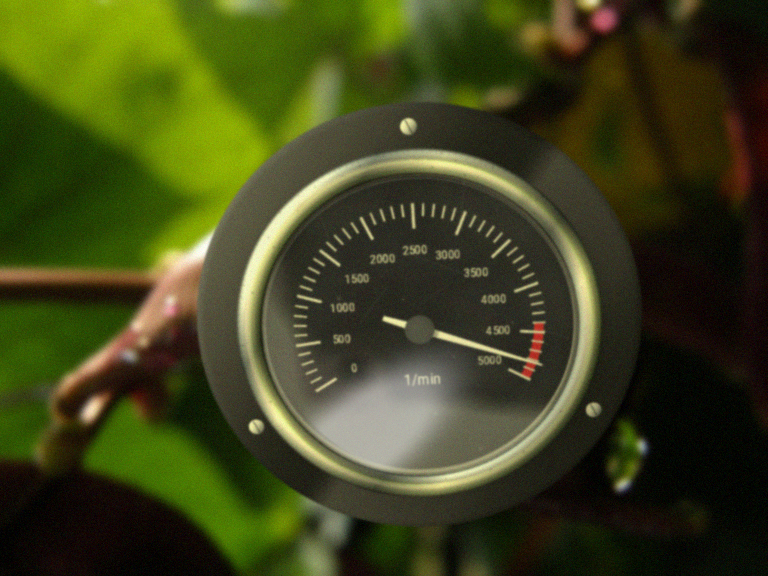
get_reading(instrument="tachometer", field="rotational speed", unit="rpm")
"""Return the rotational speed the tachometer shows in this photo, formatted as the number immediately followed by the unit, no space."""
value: 4800rpm
